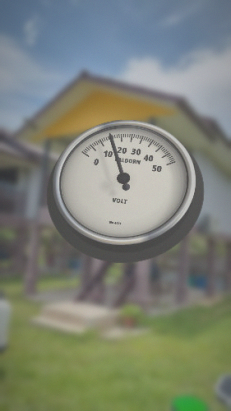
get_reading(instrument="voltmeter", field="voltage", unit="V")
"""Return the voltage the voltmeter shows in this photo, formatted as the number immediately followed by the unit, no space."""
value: 15V
